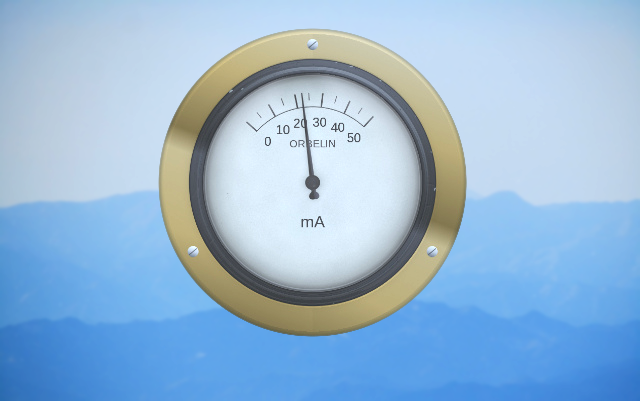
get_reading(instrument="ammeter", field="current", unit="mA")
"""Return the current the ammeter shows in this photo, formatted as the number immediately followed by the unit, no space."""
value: 22.5mA
